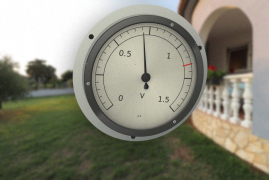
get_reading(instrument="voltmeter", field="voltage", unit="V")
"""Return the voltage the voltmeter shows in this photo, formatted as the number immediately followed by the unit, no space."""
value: 0.7V
